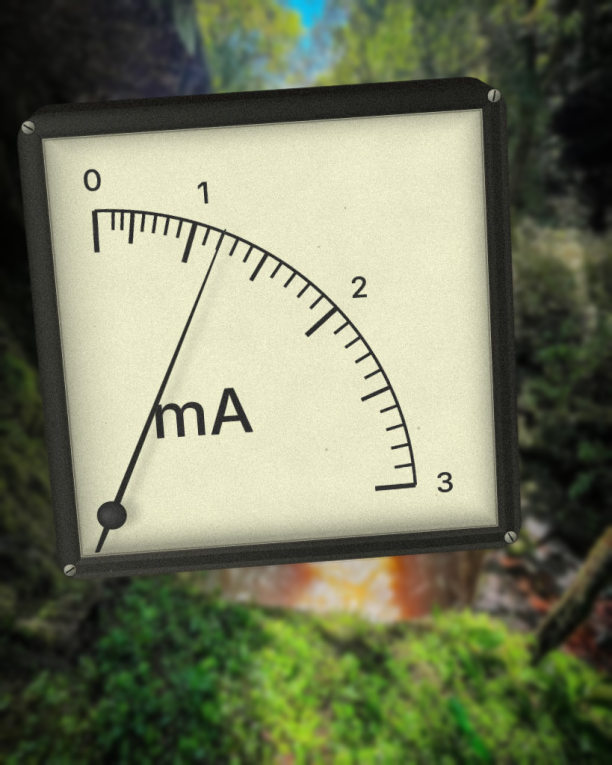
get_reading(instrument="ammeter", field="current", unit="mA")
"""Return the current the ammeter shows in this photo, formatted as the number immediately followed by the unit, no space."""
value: 1.2mA
